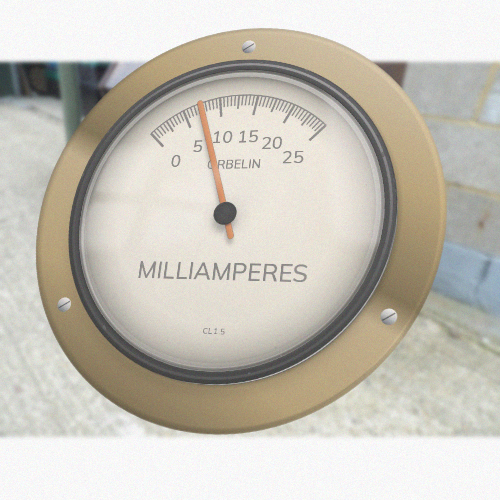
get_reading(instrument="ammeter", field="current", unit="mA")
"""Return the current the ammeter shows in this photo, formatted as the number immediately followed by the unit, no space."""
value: 7.5mA
